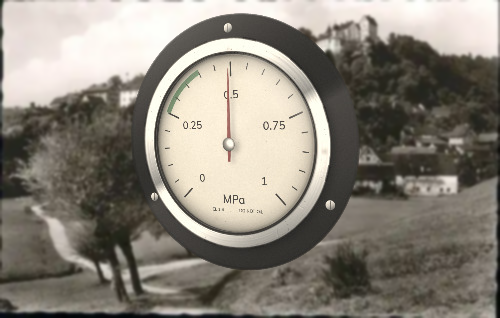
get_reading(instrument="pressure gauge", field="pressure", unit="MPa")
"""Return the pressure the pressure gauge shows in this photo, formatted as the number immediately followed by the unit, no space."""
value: 0.5MPa
